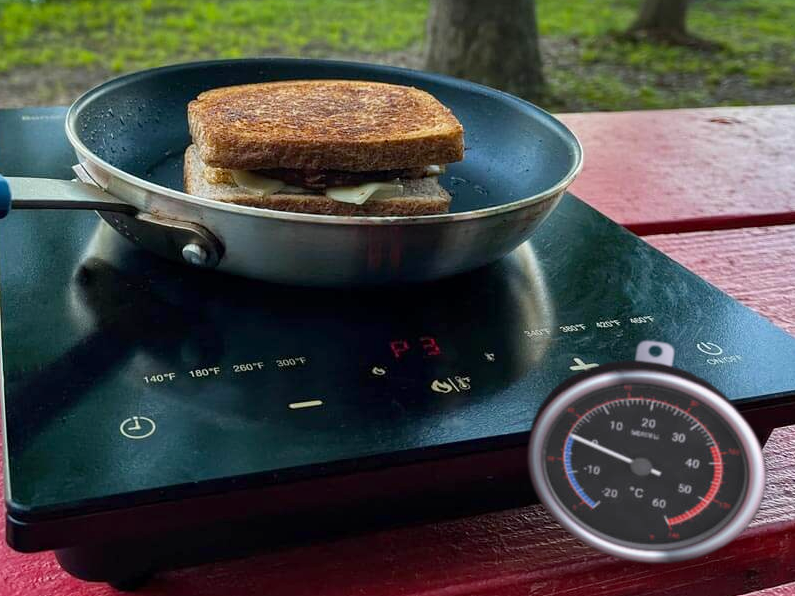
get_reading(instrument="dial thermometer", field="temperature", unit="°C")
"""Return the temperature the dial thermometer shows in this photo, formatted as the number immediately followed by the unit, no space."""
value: 0°C
